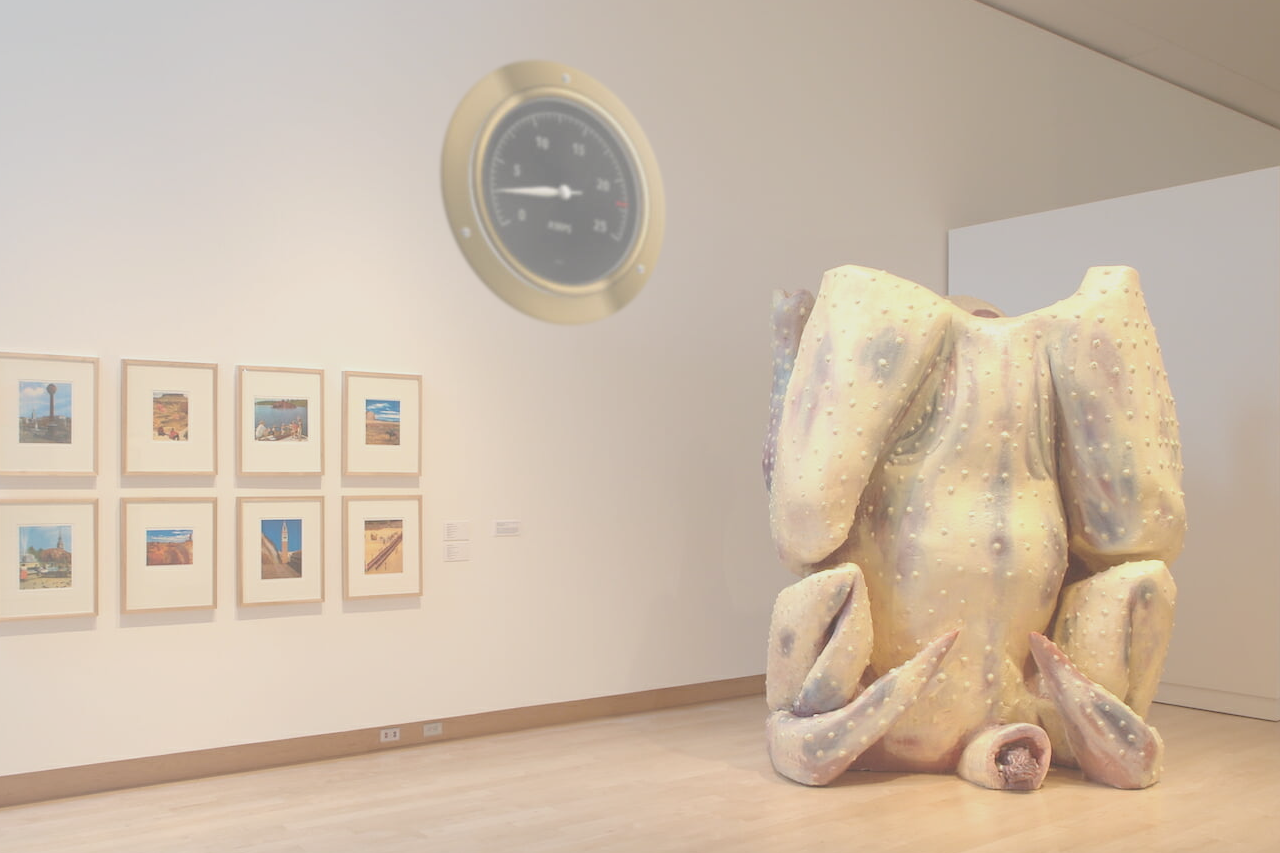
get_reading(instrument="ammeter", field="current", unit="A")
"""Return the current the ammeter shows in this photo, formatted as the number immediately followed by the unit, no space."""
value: 2.5A
